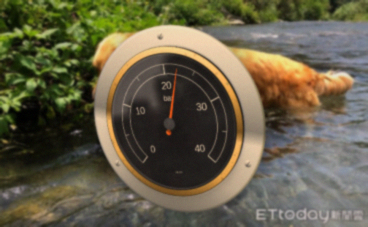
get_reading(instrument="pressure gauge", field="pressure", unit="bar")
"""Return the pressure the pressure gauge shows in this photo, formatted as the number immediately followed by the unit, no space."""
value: 22.5bar
